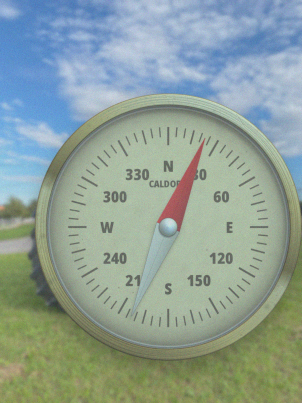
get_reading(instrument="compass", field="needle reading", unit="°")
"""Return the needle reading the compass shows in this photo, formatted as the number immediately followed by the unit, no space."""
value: 22.5°
